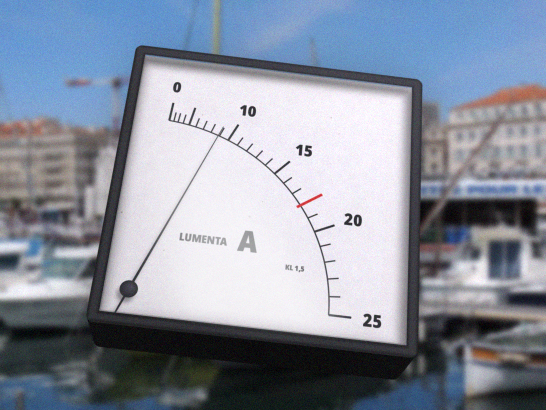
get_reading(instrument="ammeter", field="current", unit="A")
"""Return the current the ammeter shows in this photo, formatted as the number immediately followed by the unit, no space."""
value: 9A
